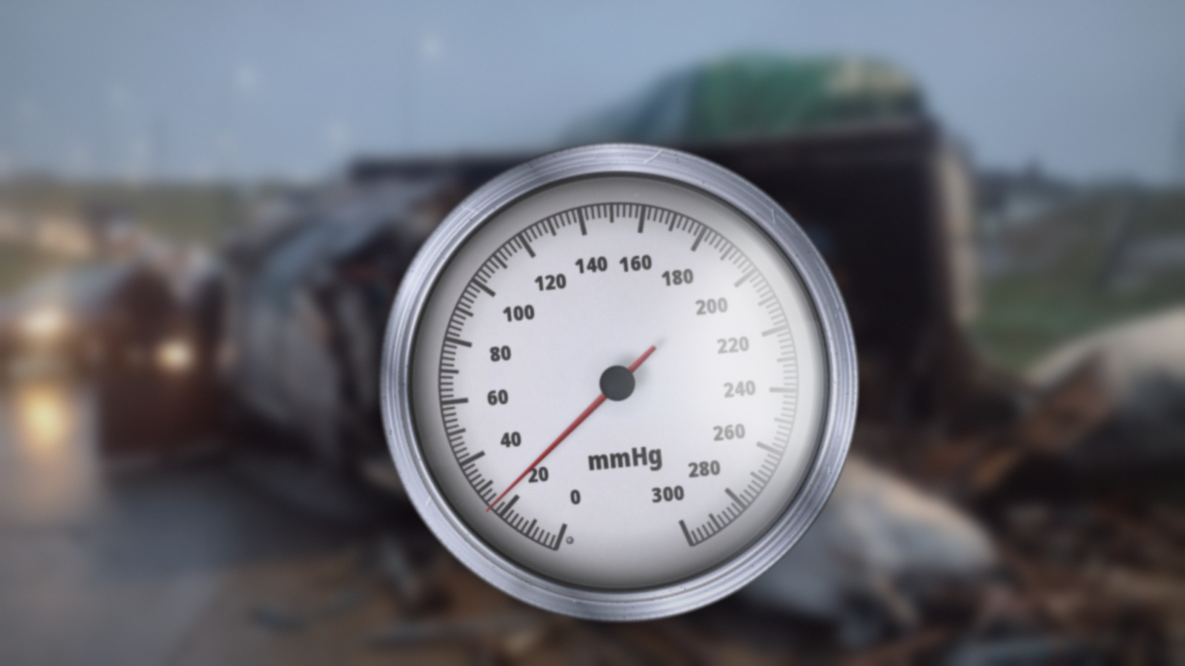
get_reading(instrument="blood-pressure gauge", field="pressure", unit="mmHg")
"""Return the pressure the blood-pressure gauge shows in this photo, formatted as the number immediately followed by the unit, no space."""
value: 24mmHg
